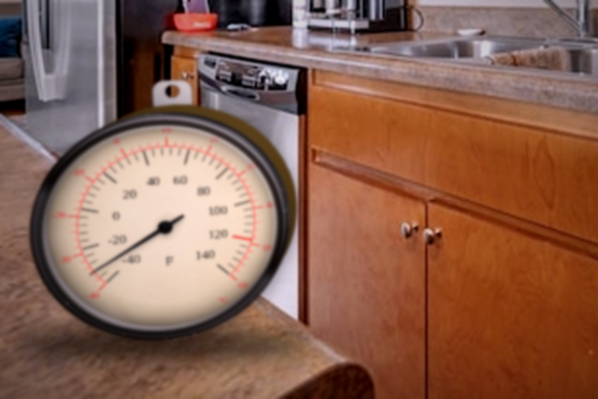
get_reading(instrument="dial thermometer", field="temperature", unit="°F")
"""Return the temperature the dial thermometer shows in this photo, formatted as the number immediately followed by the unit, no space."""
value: -32°F
